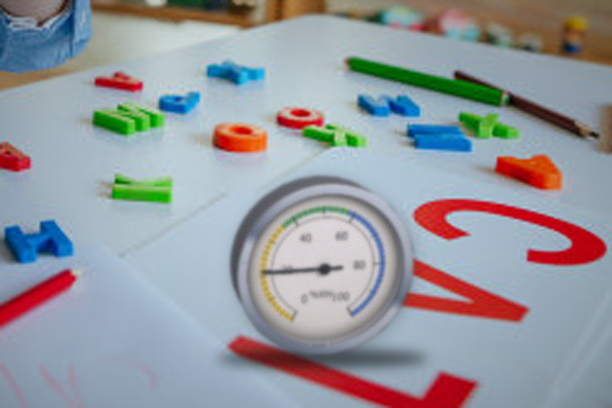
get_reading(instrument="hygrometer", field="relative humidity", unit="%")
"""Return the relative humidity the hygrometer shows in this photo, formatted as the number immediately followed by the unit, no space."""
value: 20%
